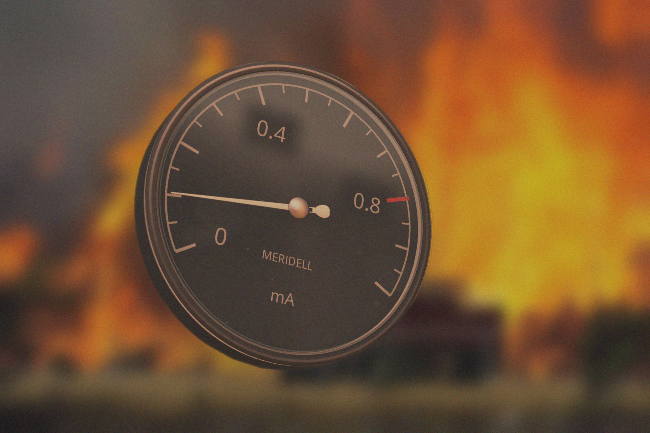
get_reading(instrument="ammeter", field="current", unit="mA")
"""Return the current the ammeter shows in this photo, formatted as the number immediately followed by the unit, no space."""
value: 0.1mA
